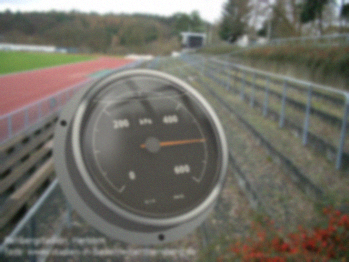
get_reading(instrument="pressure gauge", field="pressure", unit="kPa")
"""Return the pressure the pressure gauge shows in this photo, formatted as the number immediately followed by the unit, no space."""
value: 500kPa
